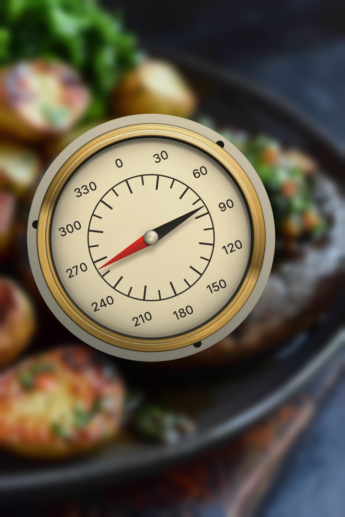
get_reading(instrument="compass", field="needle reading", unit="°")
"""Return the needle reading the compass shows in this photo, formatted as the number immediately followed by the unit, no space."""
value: 262.5°
